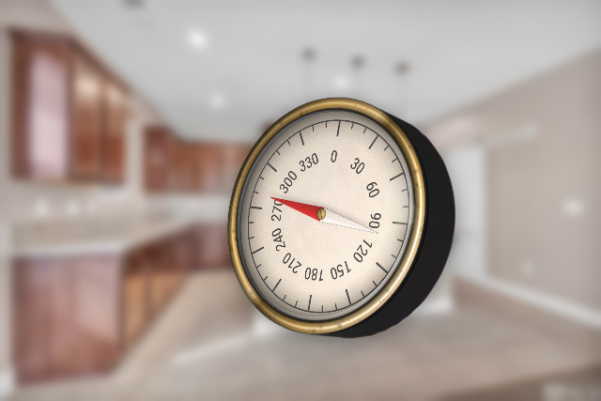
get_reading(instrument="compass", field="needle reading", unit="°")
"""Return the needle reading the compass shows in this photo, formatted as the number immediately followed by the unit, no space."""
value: 280°
